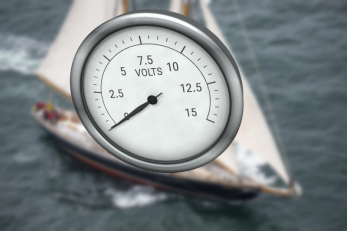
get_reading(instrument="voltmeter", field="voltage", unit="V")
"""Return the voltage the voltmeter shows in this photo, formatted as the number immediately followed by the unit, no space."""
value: 0V
